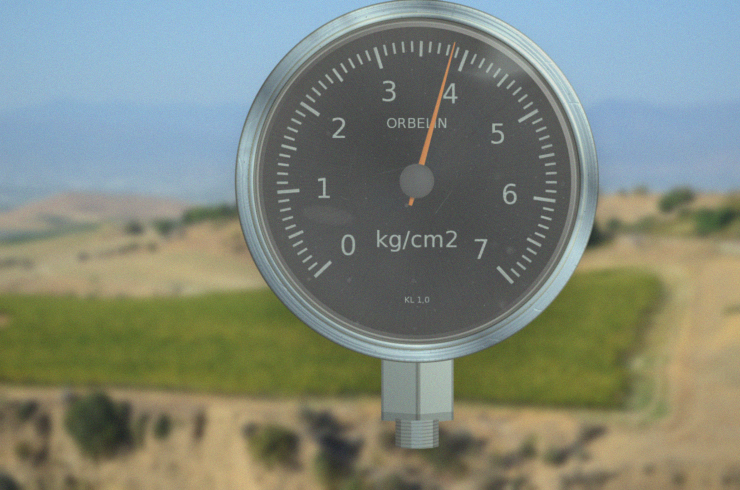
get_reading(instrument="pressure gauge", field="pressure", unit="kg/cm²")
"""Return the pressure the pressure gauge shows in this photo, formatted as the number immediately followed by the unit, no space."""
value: 3.85kg/cm²
